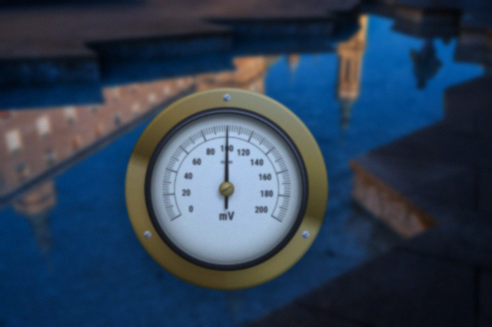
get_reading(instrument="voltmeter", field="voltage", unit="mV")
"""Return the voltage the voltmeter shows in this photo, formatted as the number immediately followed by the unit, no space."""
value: 100mV
